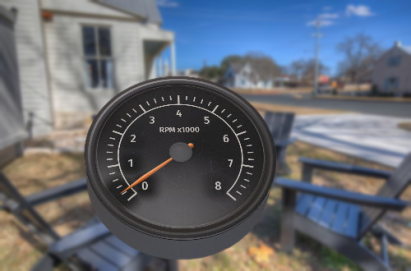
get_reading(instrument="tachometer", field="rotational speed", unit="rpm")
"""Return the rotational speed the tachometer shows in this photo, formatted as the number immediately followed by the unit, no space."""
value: 200rpm
